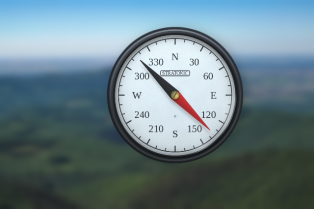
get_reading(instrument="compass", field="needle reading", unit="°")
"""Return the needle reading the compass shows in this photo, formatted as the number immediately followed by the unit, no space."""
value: 135°
